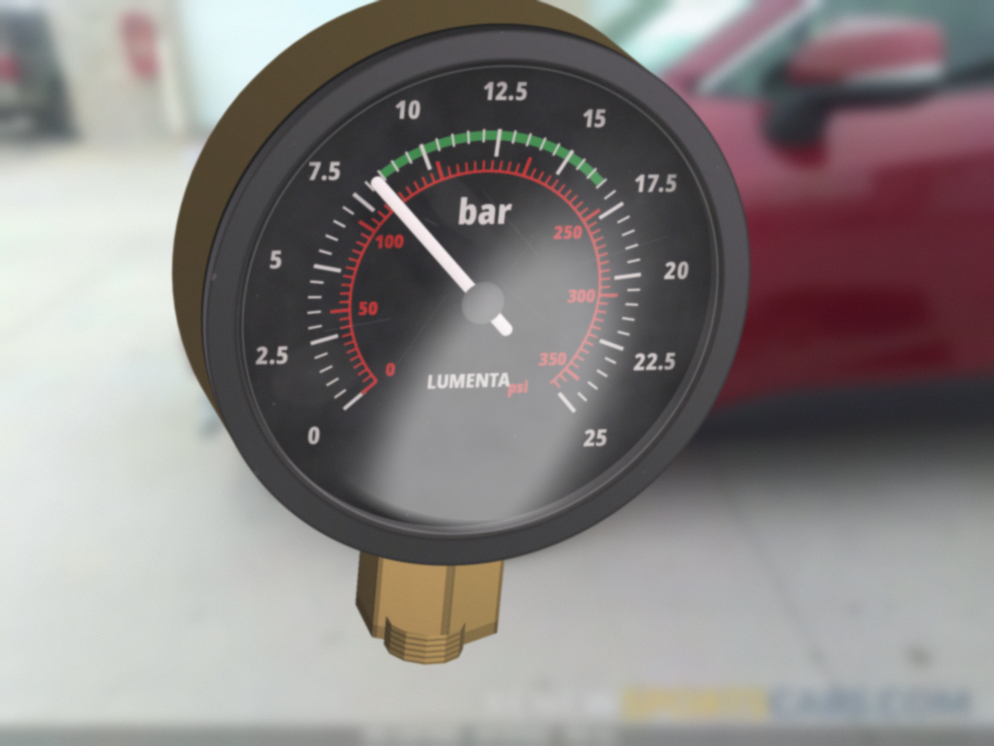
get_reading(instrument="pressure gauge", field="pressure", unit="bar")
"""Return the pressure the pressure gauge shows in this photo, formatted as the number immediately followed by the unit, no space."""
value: 8.25bar
